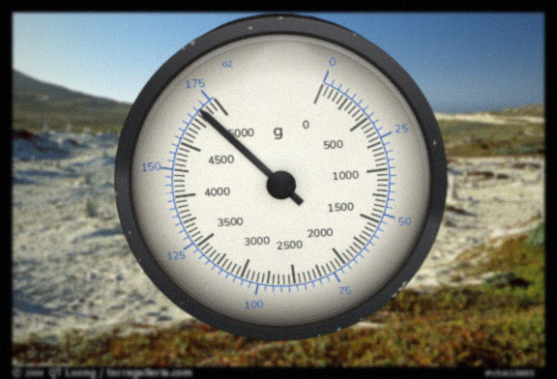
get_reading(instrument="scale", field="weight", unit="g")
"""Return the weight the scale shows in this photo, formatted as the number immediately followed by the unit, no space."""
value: 4850g
